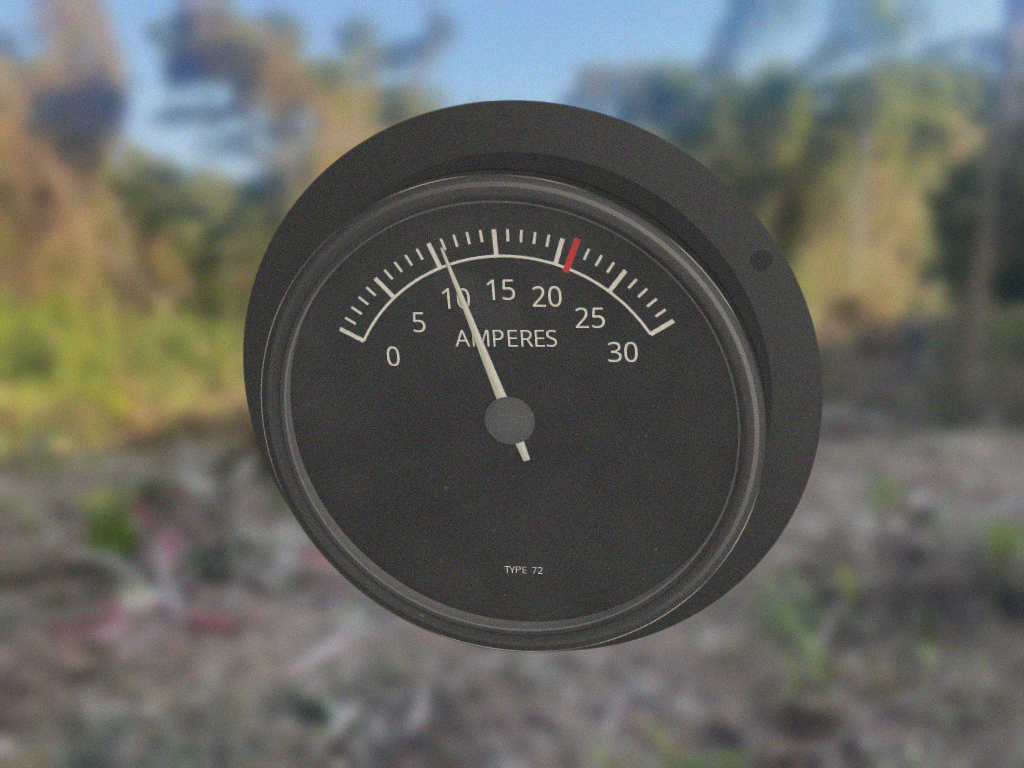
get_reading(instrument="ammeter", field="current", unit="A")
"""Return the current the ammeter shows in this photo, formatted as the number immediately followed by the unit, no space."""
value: 11A
